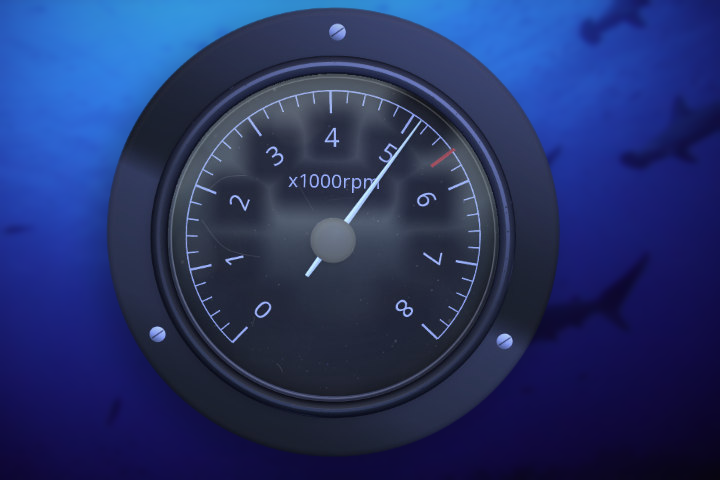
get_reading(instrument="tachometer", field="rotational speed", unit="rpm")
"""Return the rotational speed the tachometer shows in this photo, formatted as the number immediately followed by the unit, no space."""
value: 5100rpm
